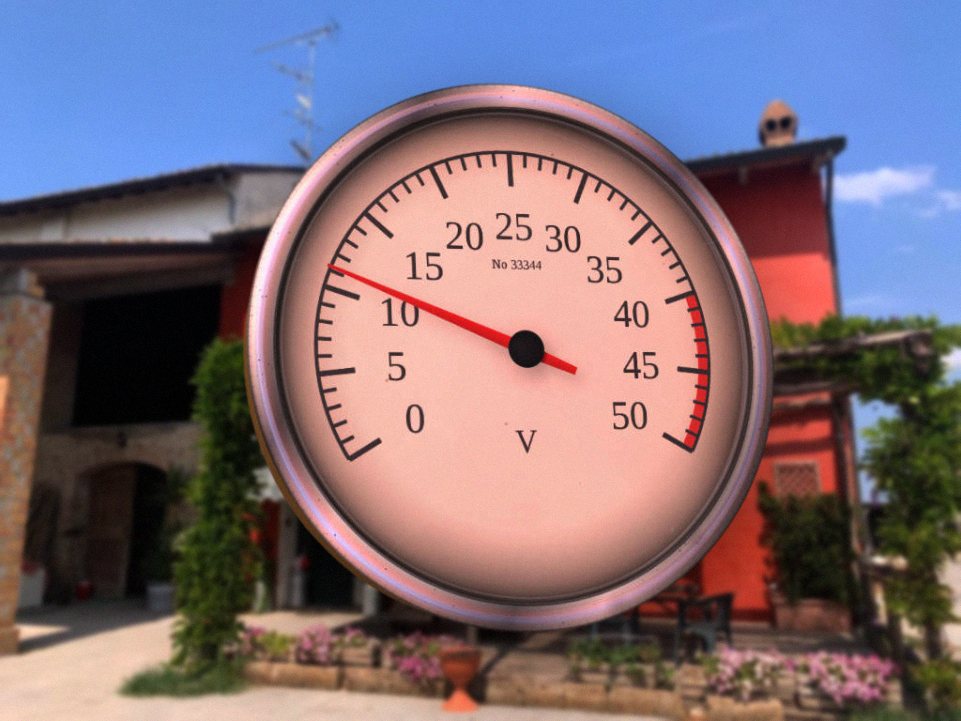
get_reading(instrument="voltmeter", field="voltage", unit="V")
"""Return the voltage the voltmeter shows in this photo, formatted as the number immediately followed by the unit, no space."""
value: 11V
